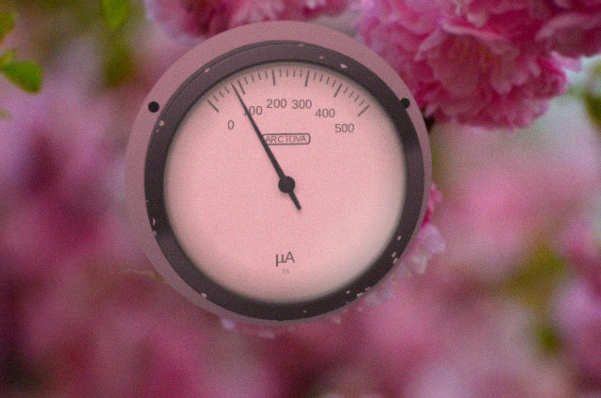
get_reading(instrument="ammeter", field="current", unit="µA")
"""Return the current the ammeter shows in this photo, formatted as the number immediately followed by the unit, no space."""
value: 80µA
